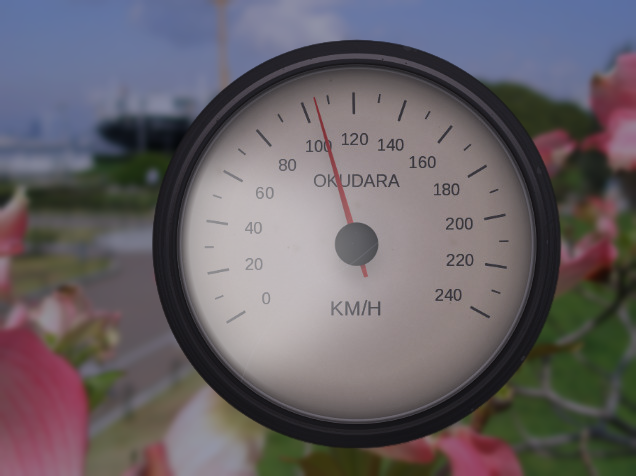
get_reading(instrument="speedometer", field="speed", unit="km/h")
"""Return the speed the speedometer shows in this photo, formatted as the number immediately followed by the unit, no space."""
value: 105km/h
